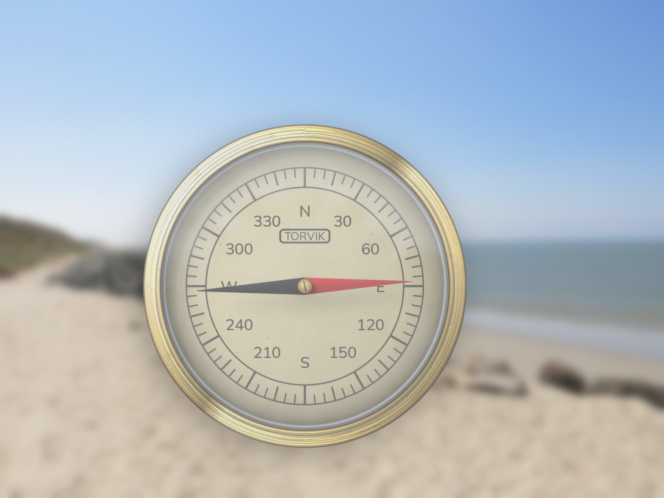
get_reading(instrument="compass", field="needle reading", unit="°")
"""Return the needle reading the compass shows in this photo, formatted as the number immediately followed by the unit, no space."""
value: 87.5°
